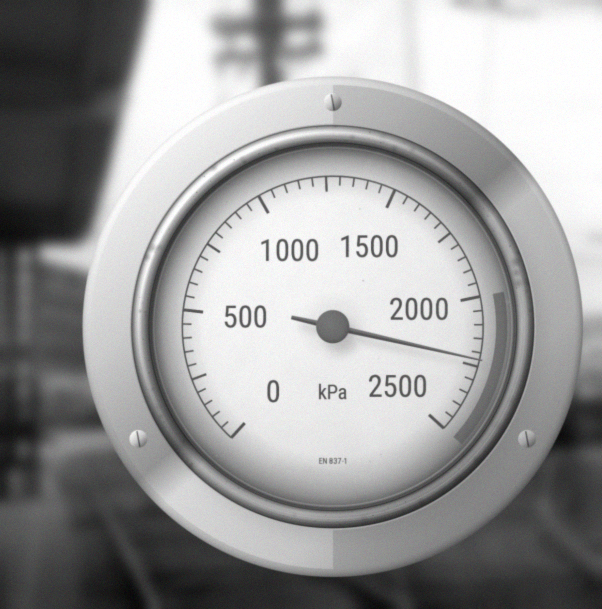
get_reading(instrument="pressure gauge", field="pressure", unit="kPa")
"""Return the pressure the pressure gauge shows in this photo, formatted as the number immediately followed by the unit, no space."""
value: 2225kPa
